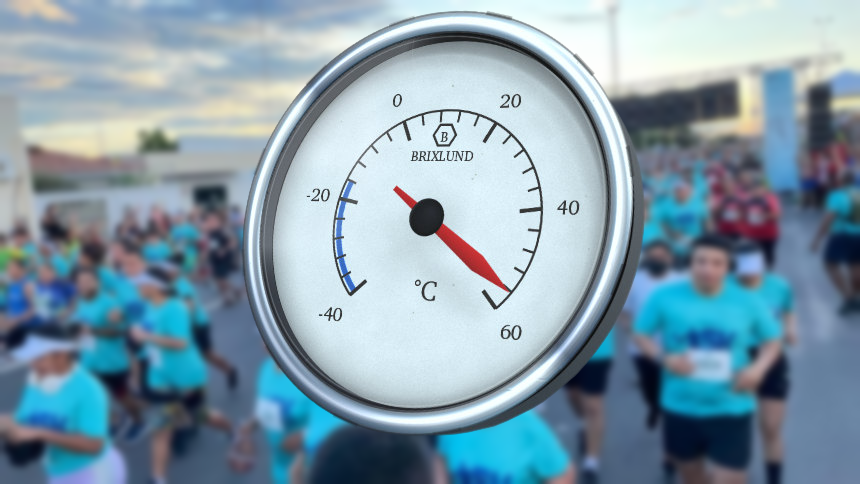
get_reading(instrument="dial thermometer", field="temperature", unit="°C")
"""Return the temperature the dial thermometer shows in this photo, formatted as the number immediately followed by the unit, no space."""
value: 56°C
